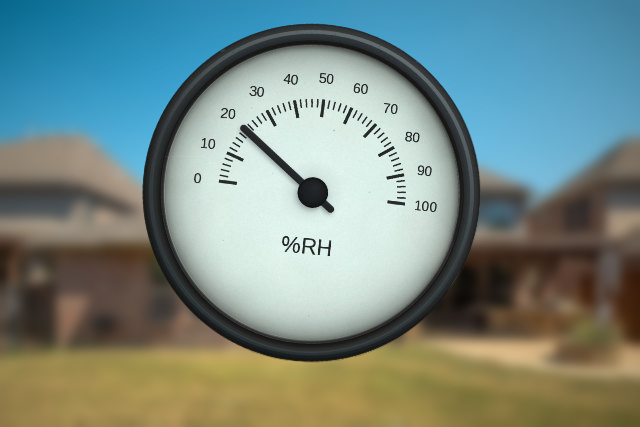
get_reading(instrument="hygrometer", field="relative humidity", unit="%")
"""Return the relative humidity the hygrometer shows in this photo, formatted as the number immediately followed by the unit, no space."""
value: 20%
